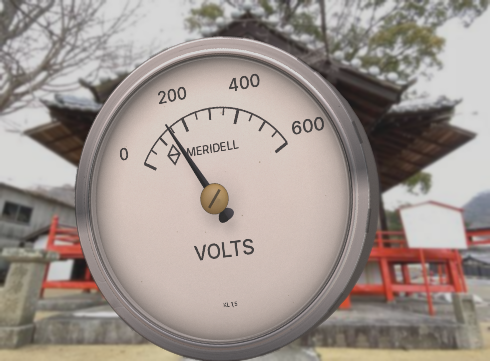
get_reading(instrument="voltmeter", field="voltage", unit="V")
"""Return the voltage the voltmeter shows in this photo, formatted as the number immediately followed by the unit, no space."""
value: 150V
